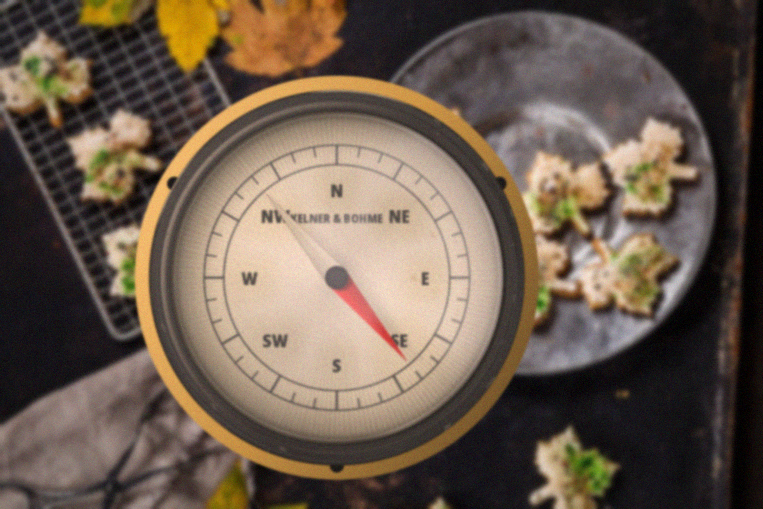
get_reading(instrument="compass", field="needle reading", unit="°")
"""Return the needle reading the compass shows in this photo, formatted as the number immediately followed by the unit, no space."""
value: 140°
